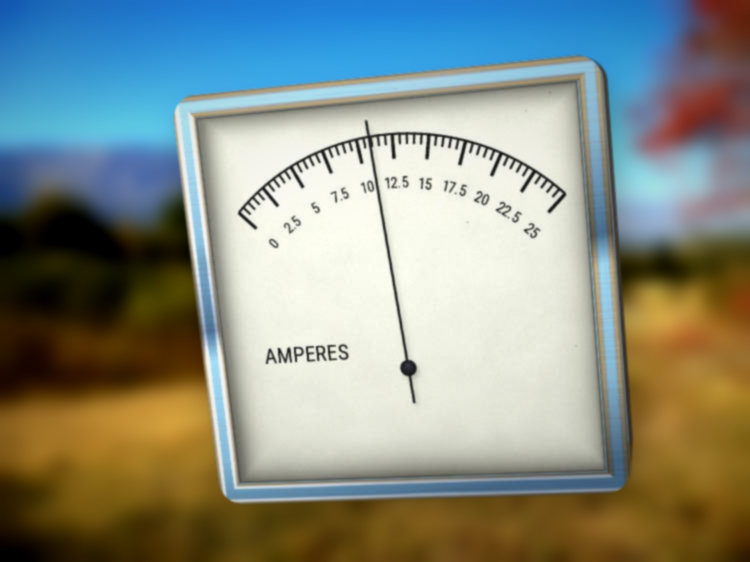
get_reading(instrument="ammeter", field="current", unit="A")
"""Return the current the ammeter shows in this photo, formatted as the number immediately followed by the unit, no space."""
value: 11A
